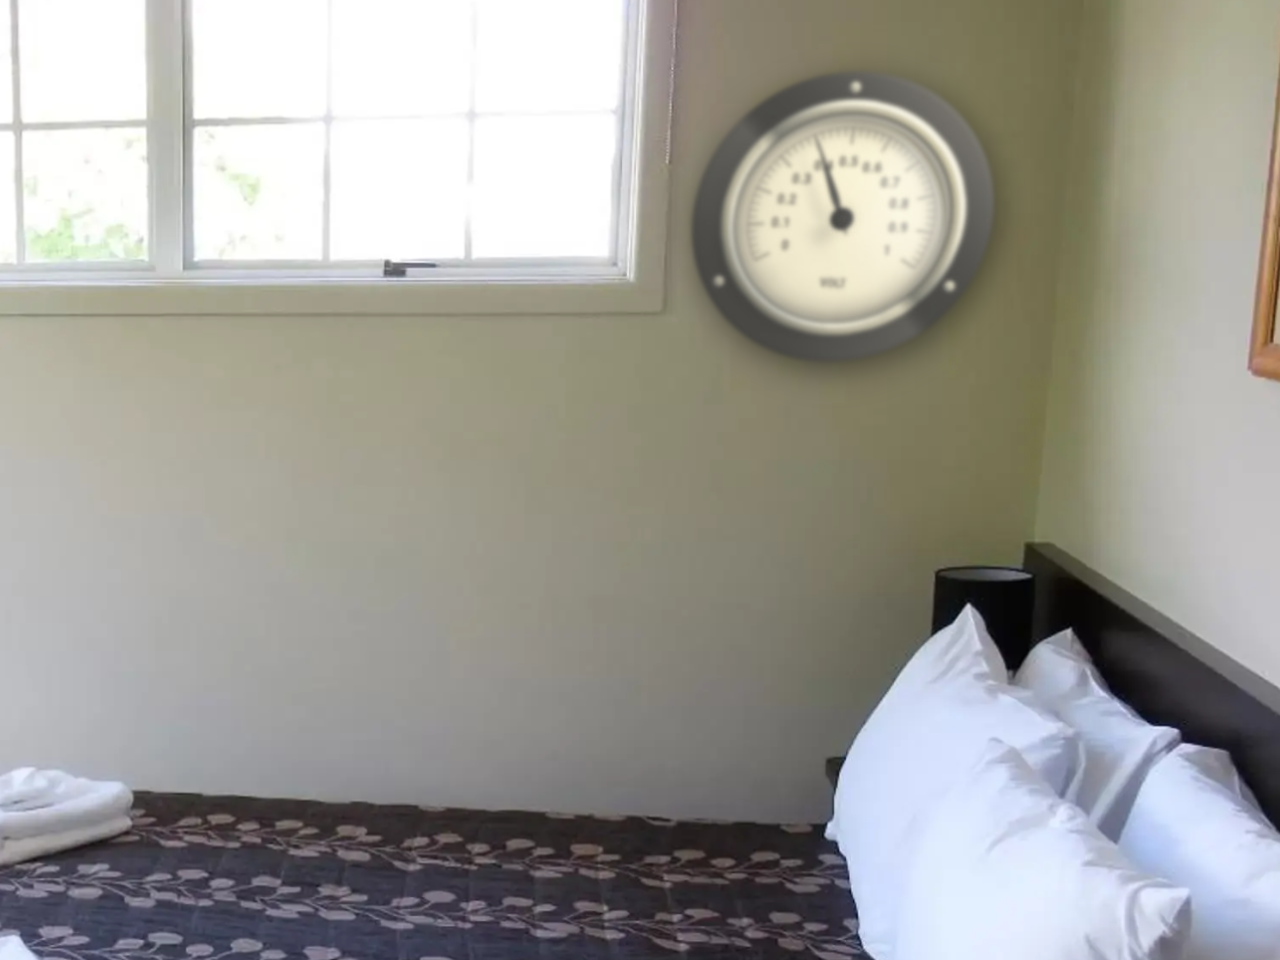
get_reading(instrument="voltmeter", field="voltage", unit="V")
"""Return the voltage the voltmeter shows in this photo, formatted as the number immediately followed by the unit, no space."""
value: 0.4V
